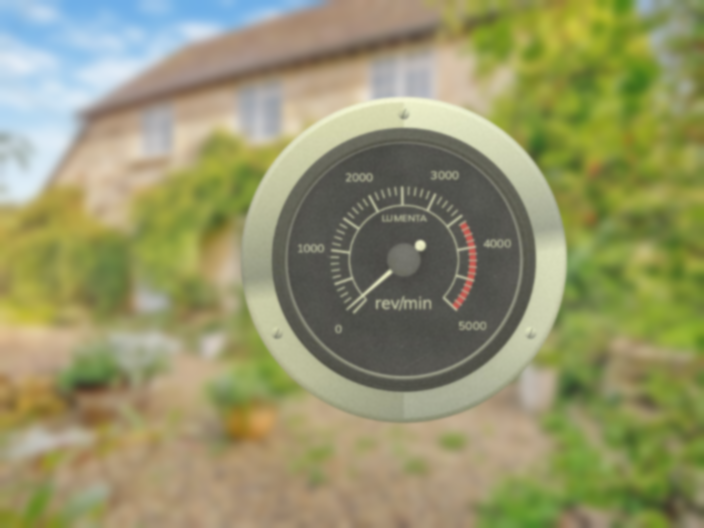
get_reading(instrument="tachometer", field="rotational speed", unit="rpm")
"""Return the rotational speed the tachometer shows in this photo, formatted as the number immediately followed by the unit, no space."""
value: 100rpm
